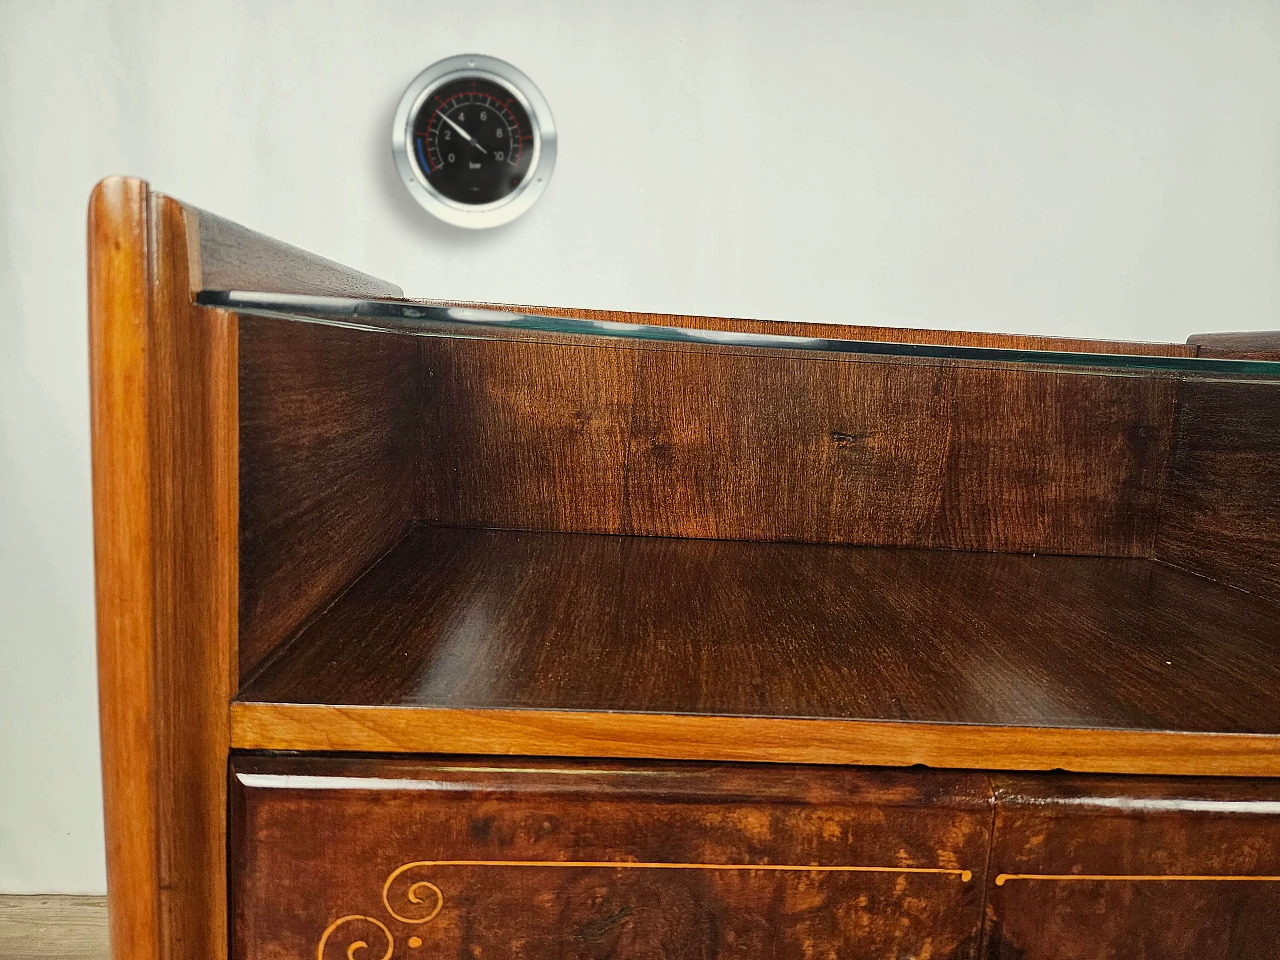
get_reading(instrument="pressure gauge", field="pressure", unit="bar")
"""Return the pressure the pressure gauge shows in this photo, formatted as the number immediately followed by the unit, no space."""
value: 3bar
